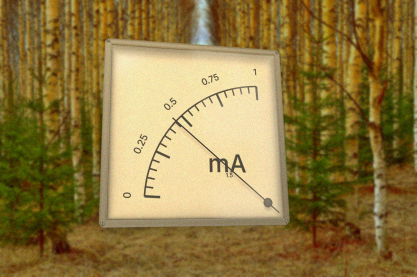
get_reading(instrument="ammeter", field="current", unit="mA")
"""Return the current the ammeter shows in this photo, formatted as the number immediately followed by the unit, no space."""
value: 0.45mA
